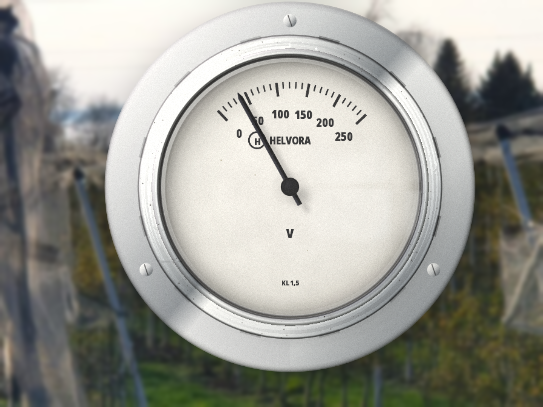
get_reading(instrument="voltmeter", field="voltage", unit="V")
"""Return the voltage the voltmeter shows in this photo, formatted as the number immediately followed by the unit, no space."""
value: 40V
